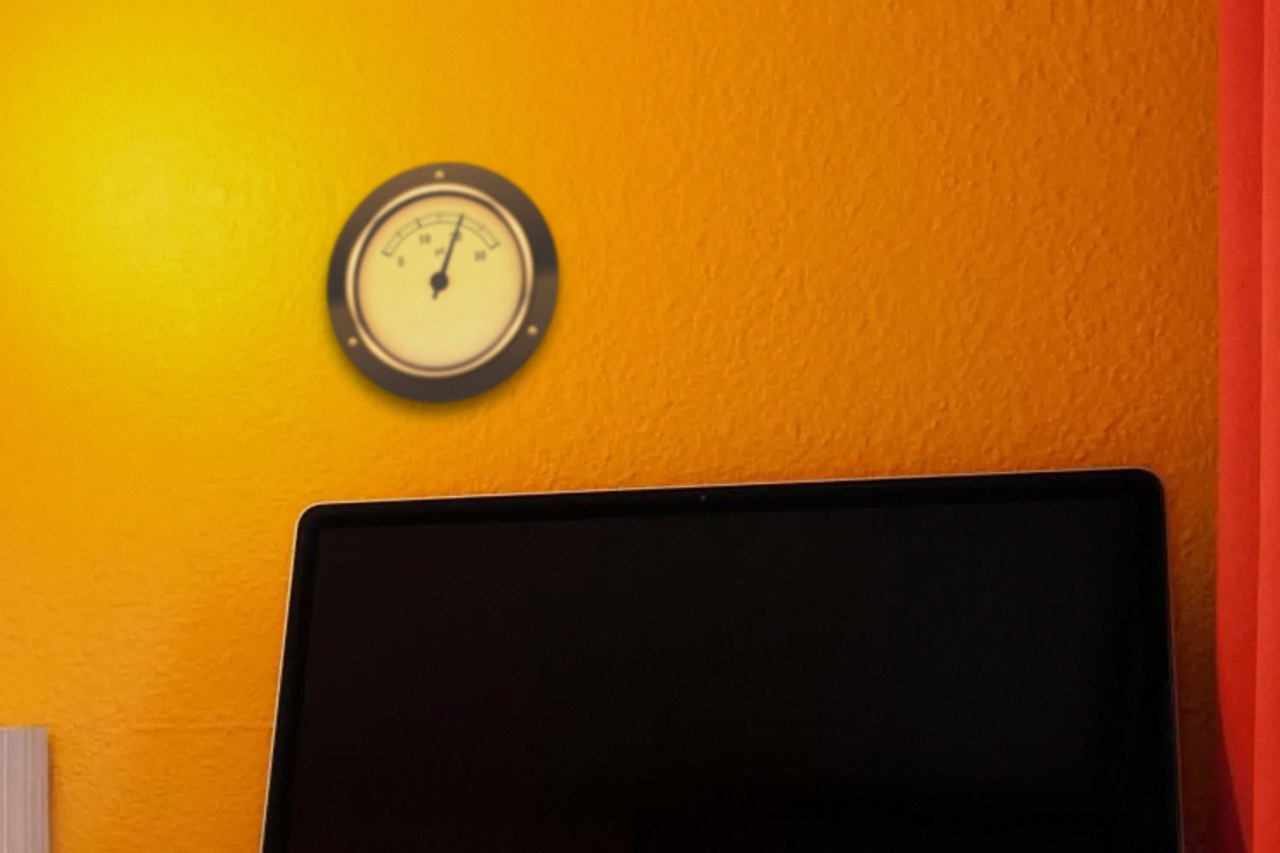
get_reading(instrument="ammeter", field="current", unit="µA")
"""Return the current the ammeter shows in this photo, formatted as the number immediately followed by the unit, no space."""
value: 20µA
